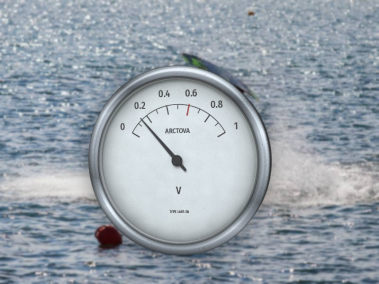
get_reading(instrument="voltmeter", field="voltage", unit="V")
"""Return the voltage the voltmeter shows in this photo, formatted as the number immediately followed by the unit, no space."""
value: 0.15V
